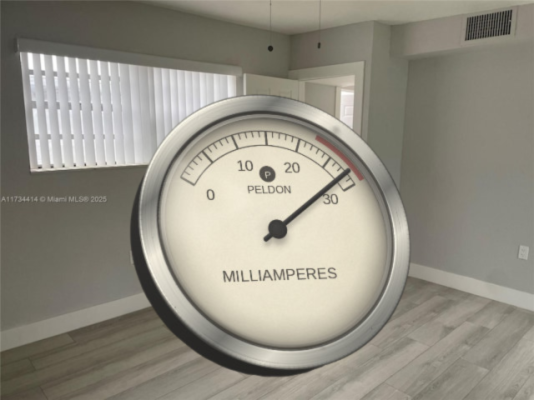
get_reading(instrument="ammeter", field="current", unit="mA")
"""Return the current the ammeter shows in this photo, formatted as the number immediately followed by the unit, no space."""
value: 28mA
